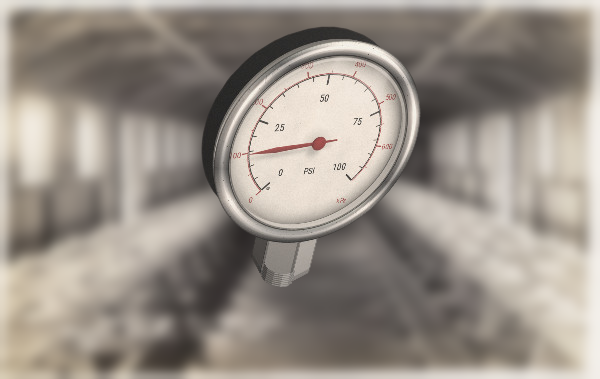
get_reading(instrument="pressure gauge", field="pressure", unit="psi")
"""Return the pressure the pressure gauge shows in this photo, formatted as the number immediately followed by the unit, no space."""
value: 15psi
